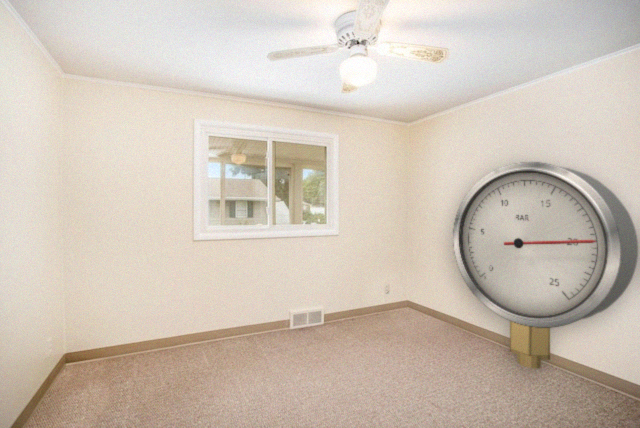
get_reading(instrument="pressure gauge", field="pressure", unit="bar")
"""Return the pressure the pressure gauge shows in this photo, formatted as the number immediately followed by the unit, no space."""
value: 20bar
